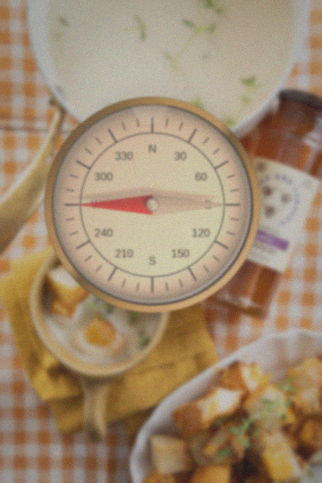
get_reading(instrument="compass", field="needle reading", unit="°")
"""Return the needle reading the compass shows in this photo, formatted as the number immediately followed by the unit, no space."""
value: 270°
